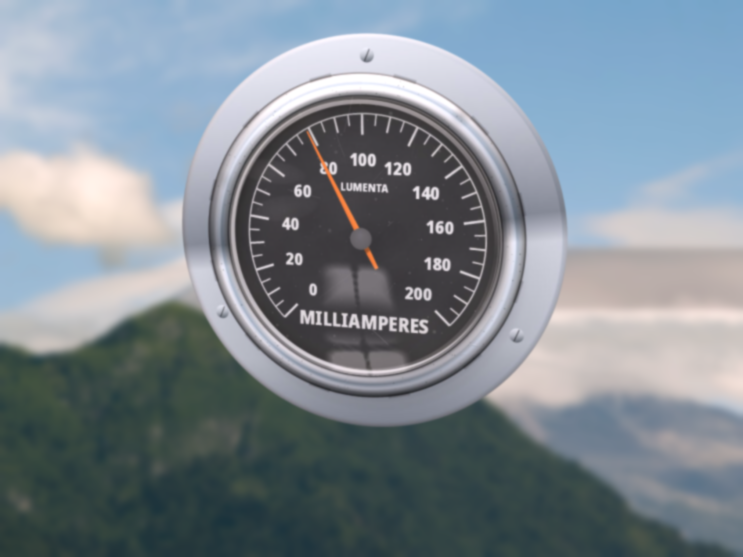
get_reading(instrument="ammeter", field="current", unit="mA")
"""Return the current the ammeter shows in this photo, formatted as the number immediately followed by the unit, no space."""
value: 80mA
